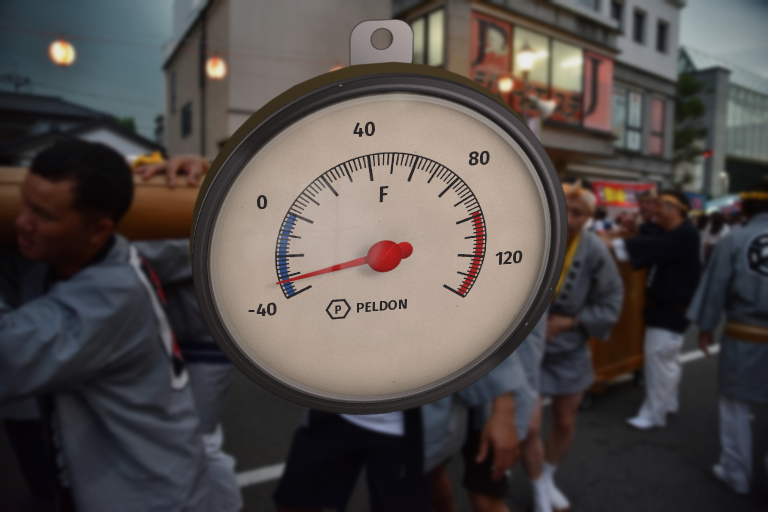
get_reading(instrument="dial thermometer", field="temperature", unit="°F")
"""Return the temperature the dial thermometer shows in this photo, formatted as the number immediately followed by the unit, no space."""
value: -30°F
